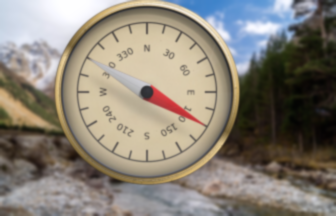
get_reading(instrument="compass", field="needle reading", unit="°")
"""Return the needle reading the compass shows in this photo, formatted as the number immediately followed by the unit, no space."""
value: 120°
